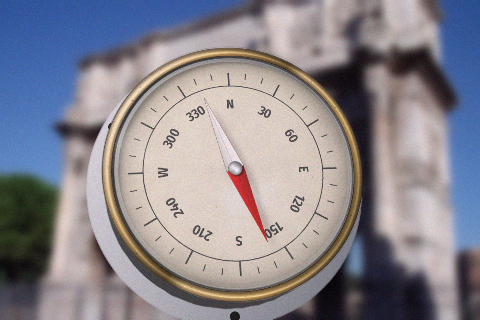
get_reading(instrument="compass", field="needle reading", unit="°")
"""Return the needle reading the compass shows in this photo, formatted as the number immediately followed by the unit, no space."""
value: 160°
